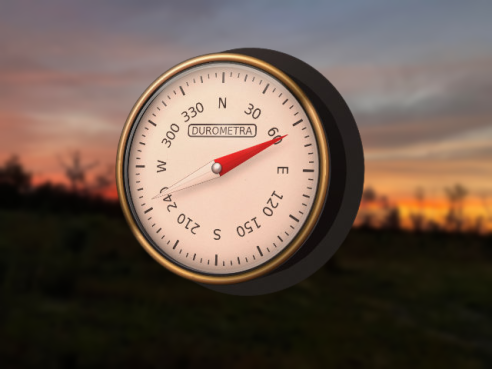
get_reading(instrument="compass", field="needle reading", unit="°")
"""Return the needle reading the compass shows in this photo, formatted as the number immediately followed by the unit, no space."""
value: 65°
